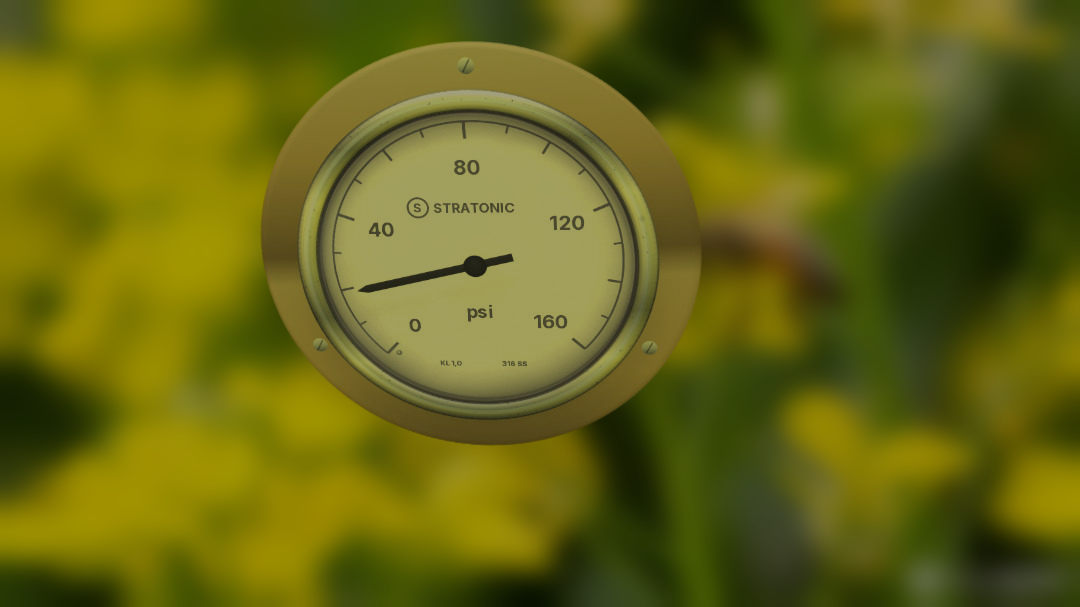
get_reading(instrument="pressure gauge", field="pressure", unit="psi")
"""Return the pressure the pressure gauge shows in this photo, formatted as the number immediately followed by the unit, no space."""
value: 20psi
